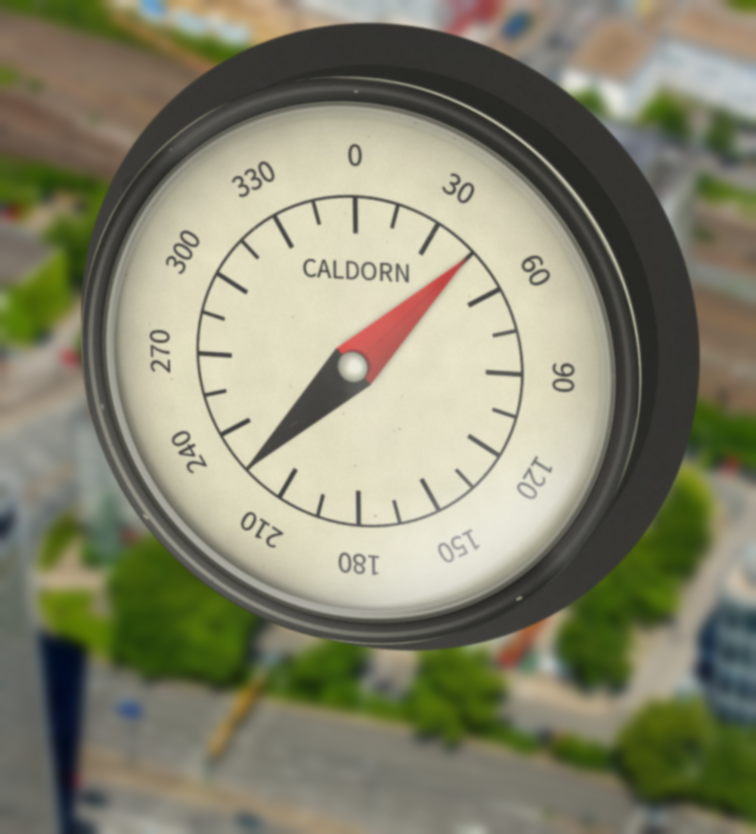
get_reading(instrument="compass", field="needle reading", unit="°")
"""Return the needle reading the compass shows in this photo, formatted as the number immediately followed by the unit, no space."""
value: 45°
